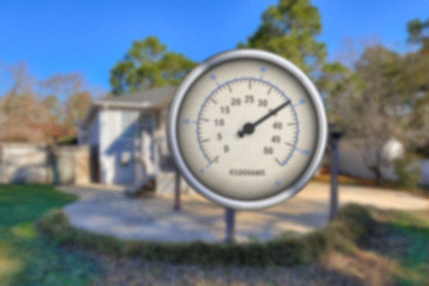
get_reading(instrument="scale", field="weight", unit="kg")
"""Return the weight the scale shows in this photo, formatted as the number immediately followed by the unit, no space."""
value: 35kg
